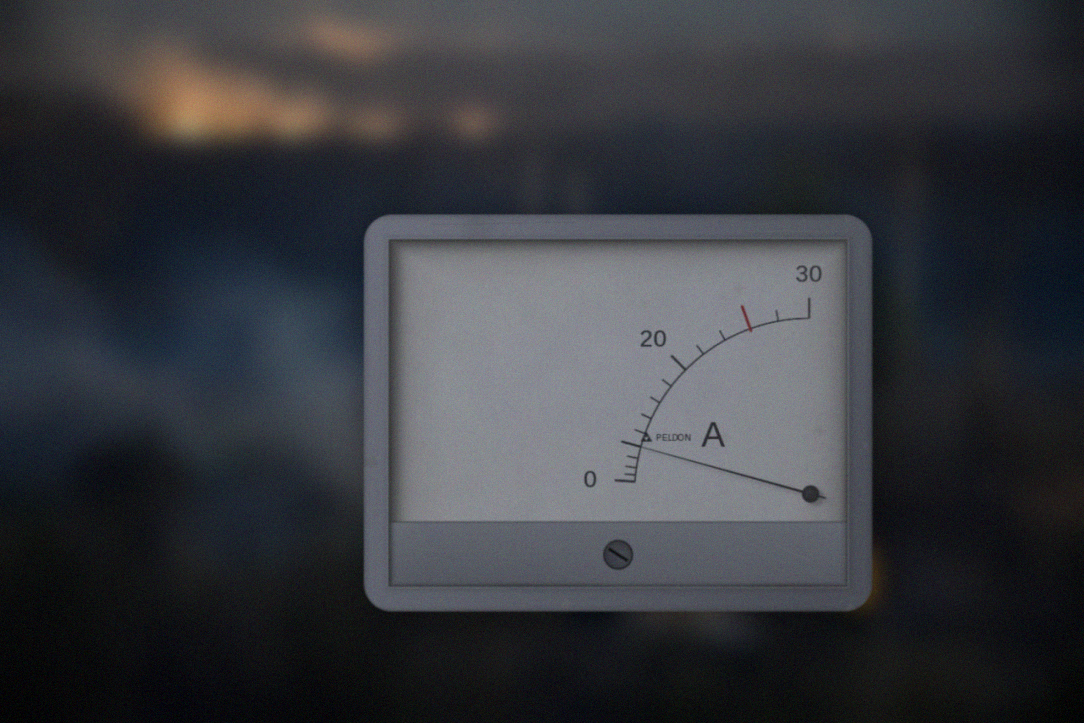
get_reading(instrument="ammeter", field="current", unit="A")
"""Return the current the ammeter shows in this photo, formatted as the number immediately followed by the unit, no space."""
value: 10A
